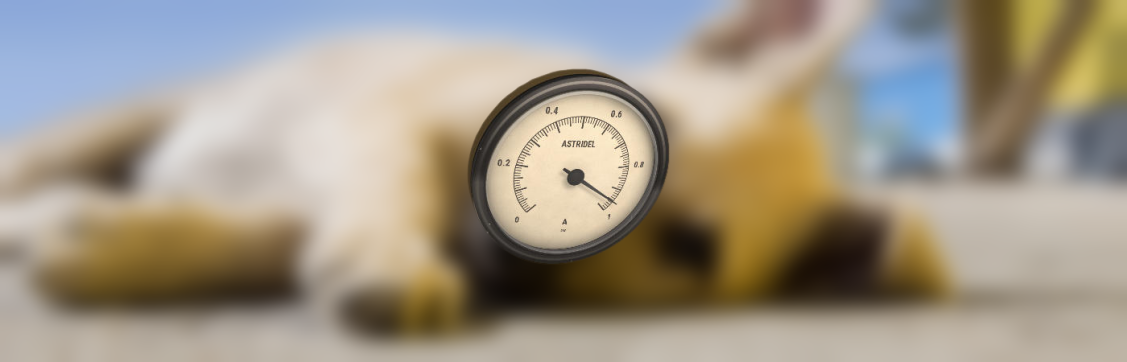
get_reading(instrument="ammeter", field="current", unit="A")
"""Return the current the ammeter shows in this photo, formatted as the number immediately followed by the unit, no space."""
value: 0.95A
